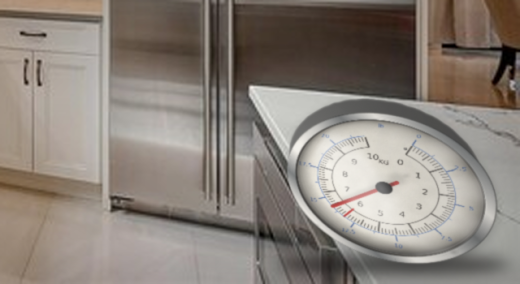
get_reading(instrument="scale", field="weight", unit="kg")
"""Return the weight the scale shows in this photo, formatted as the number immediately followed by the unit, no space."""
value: 6.5kg
